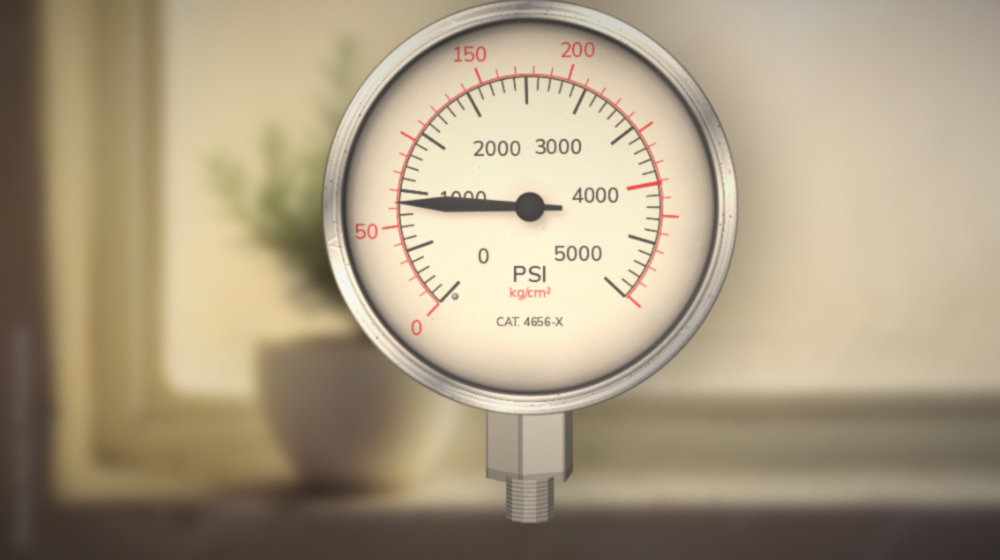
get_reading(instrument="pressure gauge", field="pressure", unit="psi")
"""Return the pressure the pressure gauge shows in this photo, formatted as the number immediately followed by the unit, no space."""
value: 900psi
